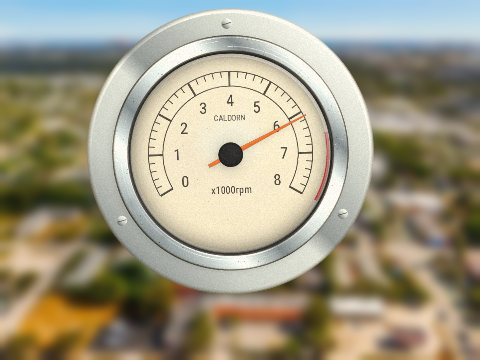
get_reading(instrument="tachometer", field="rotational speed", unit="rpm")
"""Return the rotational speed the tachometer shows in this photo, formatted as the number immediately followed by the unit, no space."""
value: 6100rpm
